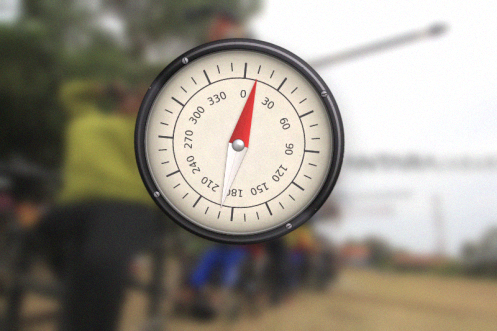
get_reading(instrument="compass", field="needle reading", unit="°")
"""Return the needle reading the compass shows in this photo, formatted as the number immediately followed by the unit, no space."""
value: 10°
